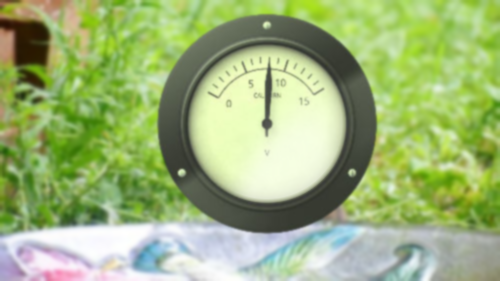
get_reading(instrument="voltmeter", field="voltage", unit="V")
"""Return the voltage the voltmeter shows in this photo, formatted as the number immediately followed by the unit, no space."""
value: 8V
